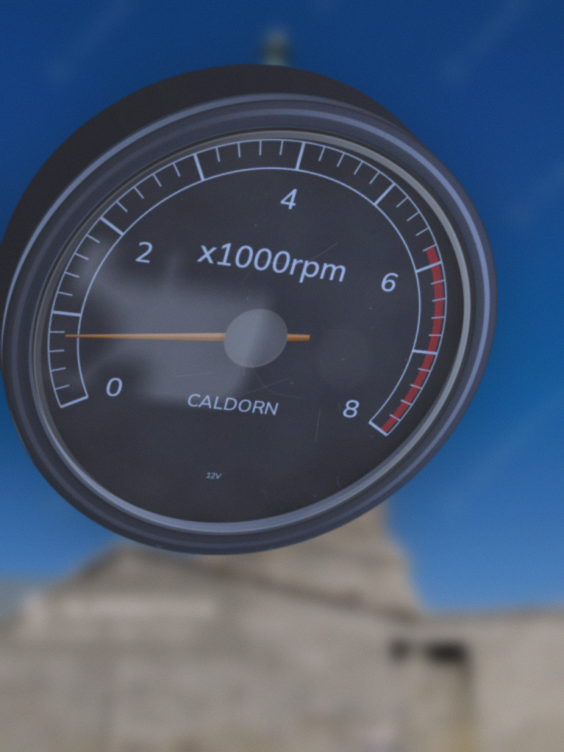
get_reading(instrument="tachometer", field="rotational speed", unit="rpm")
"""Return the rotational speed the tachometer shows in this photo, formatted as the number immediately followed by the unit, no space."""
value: 800rpm
